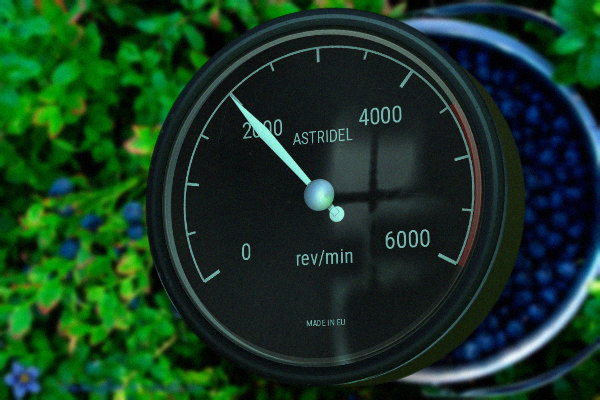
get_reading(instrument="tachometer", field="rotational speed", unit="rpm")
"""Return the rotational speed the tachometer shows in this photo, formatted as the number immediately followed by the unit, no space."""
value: 2000rpm
